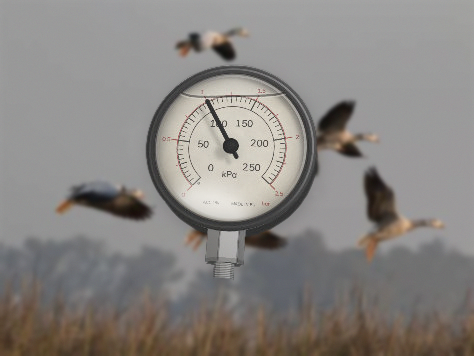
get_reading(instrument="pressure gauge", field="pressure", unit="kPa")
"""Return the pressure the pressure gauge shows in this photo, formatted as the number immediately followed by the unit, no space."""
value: 100kPa
